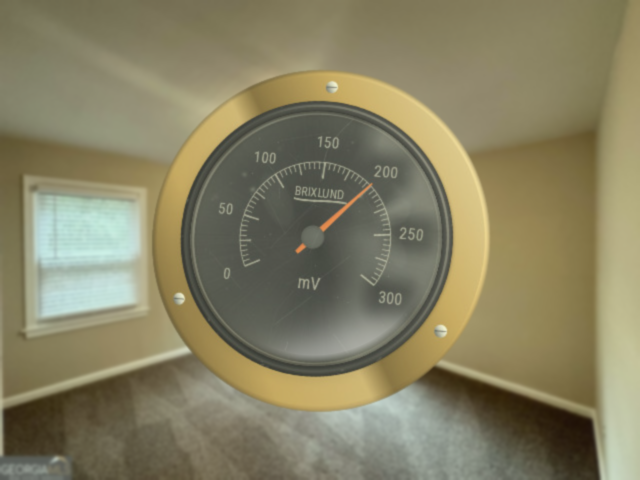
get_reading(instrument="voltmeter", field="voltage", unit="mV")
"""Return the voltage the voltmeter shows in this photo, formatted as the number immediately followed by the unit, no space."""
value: 200mV
